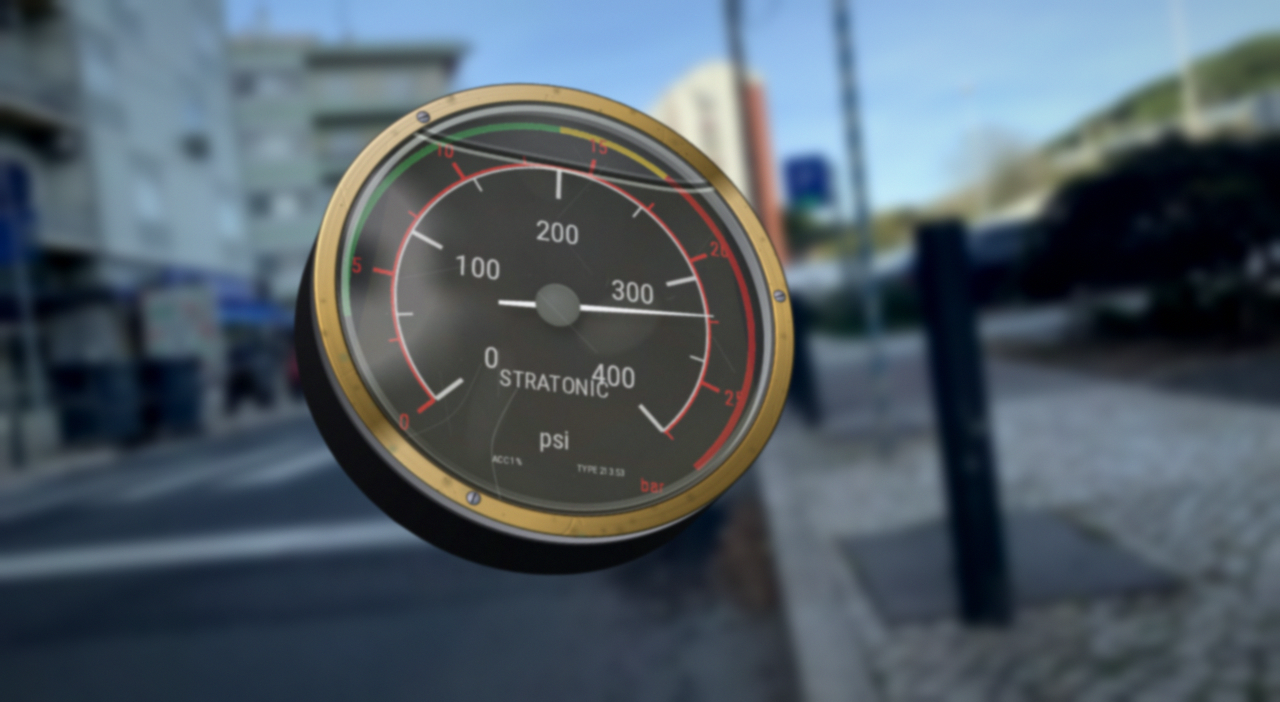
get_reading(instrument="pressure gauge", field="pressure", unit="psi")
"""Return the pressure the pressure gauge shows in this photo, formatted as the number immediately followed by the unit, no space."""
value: 325psi
